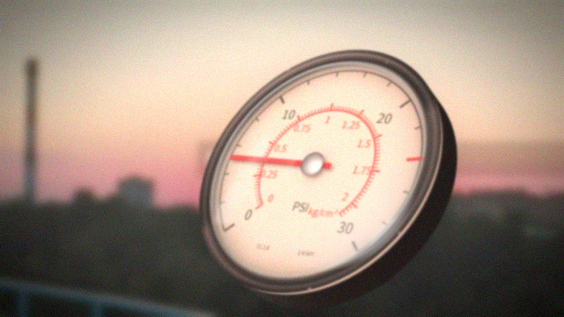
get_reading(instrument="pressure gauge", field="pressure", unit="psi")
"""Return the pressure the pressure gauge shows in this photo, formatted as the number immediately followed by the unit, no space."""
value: 5psi
